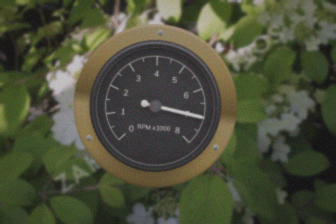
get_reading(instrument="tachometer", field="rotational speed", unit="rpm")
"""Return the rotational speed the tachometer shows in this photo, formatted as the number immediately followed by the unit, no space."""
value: 7000rpm
